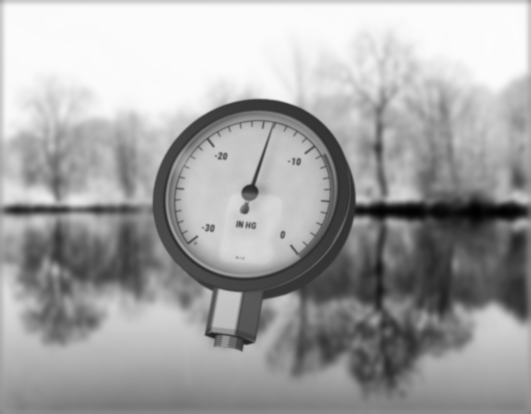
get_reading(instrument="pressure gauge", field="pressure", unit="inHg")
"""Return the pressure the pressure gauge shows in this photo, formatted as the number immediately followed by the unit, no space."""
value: -14inHg
